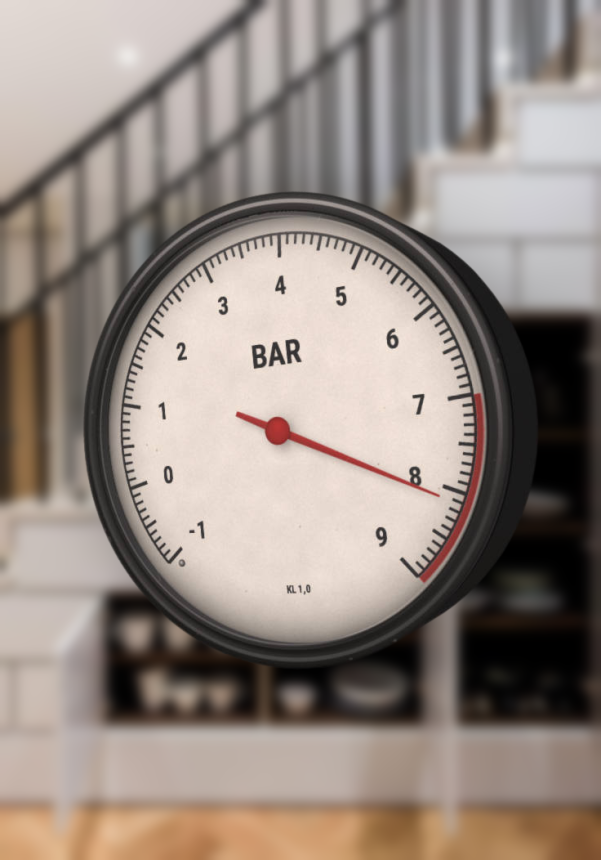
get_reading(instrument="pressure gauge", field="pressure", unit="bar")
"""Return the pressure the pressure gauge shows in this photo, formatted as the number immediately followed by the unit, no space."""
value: 8.1bar
